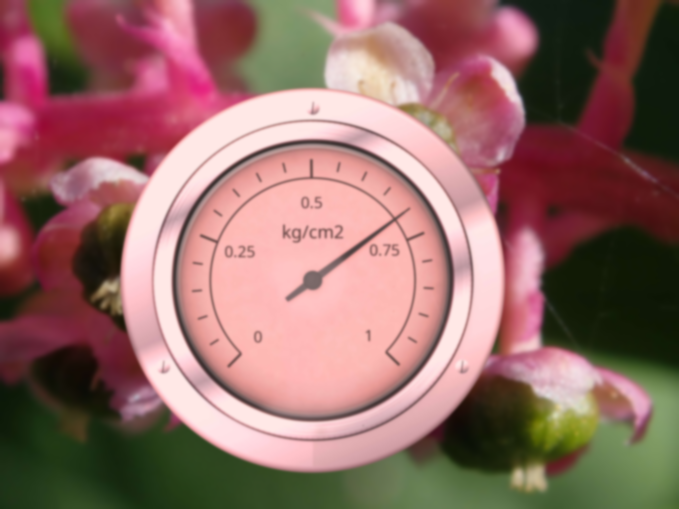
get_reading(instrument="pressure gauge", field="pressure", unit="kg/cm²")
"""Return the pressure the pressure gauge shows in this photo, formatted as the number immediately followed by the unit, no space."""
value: 0.7kg/cm²
